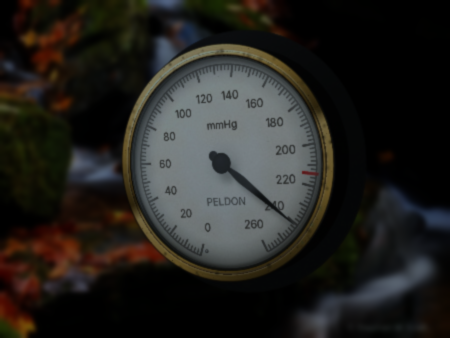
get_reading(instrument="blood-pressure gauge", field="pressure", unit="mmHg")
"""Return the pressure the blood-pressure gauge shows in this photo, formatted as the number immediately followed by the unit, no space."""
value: 240mmHg
